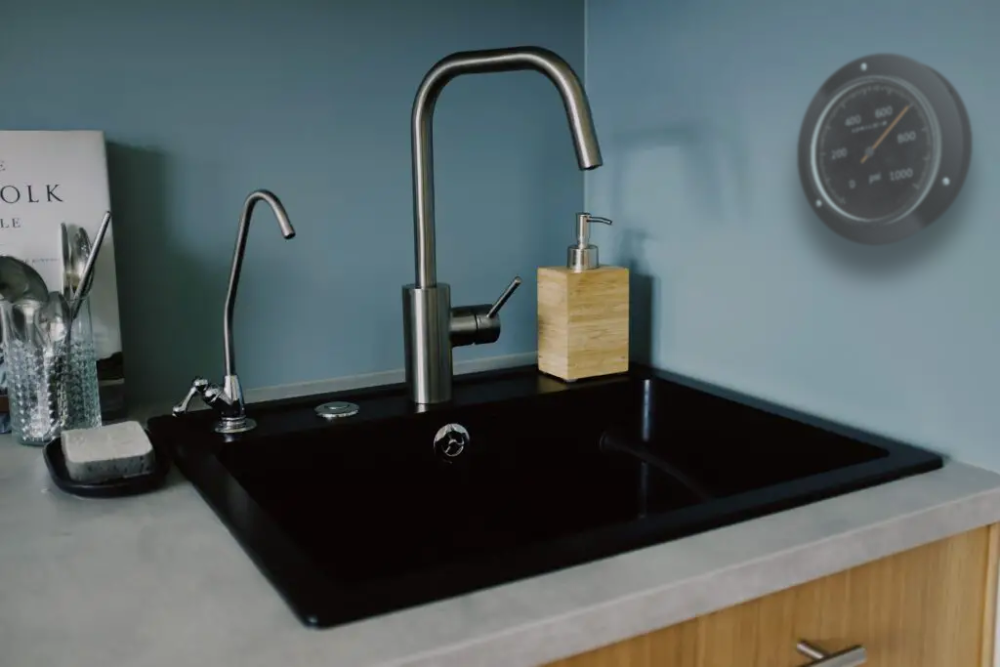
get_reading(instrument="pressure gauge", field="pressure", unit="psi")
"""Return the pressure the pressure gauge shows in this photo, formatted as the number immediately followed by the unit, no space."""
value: 700psi
